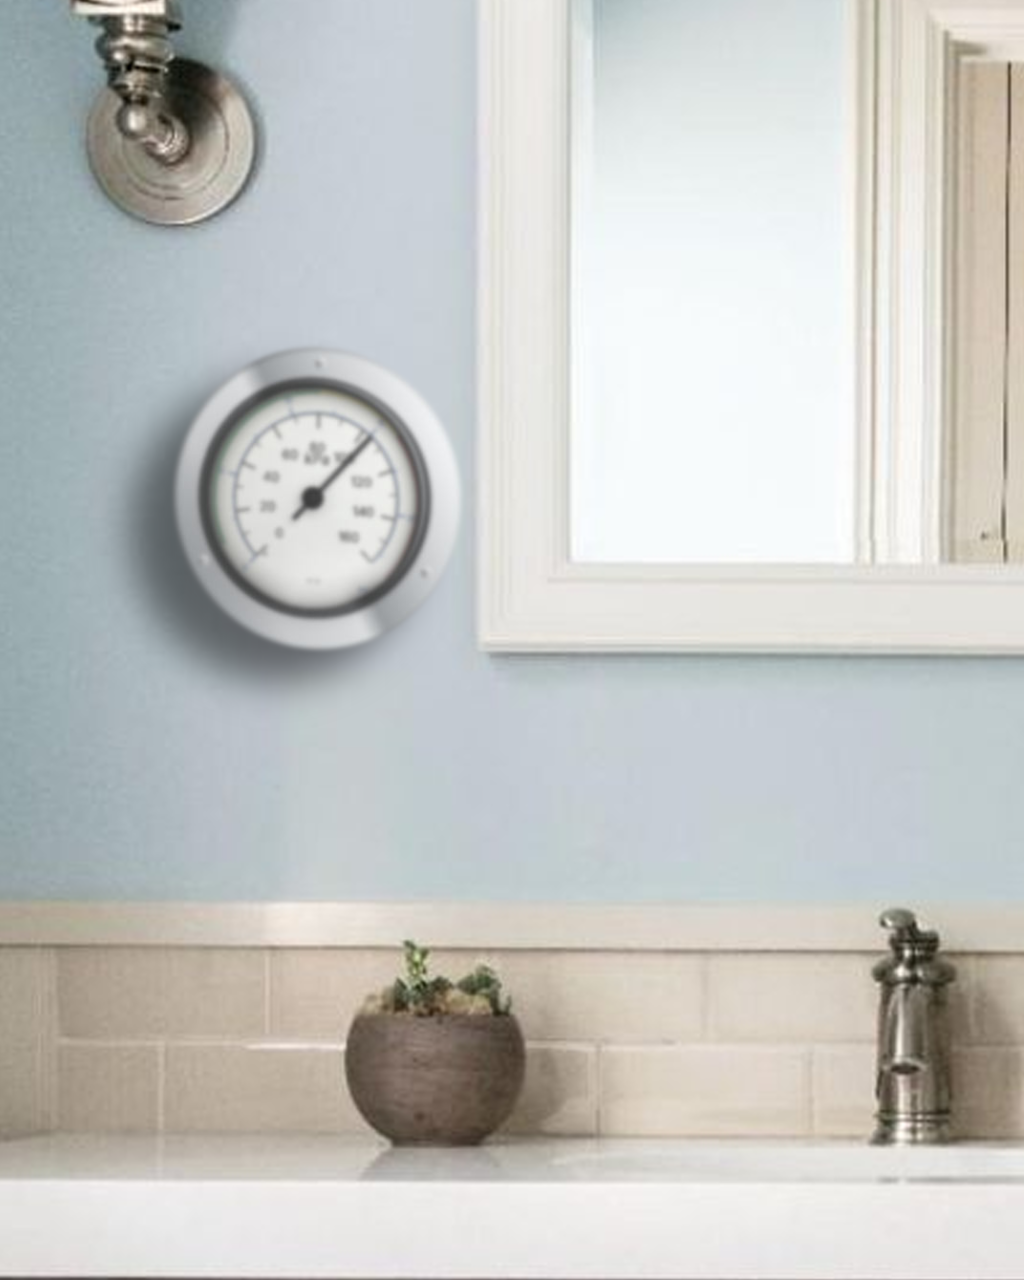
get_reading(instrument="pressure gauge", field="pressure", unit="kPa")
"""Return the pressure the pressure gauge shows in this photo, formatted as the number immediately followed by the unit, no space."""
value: 105kPa
